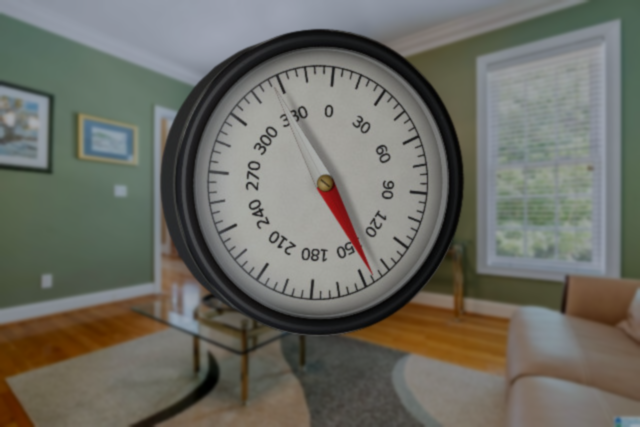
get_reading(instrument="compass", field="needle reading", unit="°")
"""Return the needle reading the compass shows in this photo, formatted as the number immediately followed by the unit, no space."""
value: 145°
